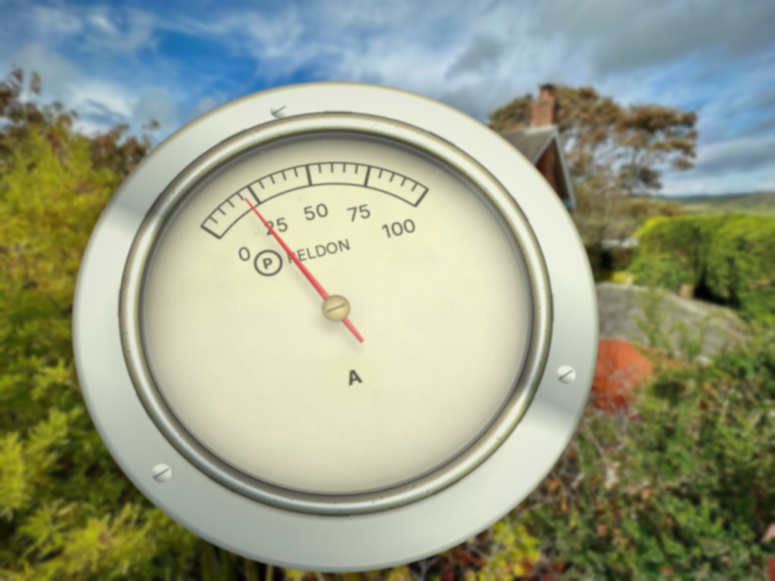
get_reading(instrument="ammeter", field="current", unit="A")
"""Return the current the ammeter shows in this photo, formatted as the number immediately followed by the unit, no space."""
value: 20A
